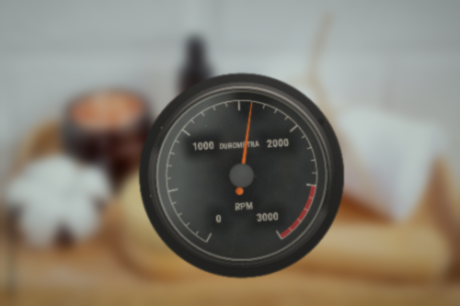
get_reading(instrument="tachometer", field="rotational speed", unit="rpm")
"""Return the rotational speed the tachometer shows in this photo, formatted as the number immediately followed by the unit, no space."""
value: 1600rpm
